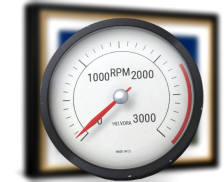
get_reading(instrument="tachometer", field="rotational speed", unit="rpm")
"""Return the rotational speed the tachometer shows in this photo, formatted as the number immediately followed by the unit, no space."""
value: 50rpm
